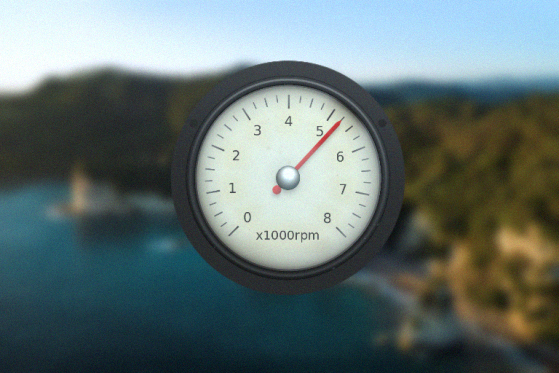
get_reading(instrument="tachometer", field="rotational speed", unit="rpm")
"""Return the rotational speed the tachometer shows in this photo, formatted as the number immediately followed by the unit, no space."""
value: 5250rpm
